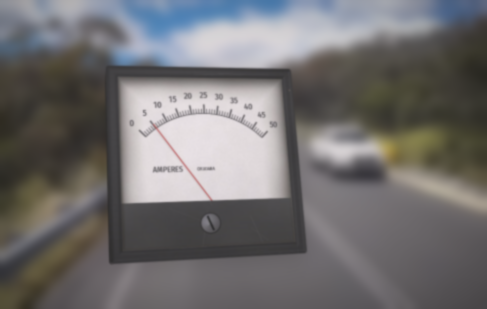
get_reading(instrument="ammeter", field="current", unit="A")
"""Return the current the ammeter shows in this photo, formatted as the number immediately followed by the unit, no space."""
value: 5A
